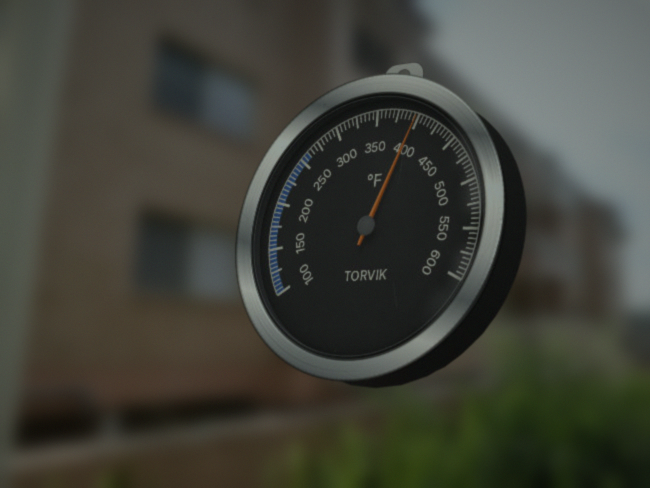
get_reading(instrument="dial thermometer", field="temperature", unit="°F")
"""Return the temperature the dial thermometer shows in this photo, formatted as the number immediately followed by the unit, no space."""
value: 400°F
